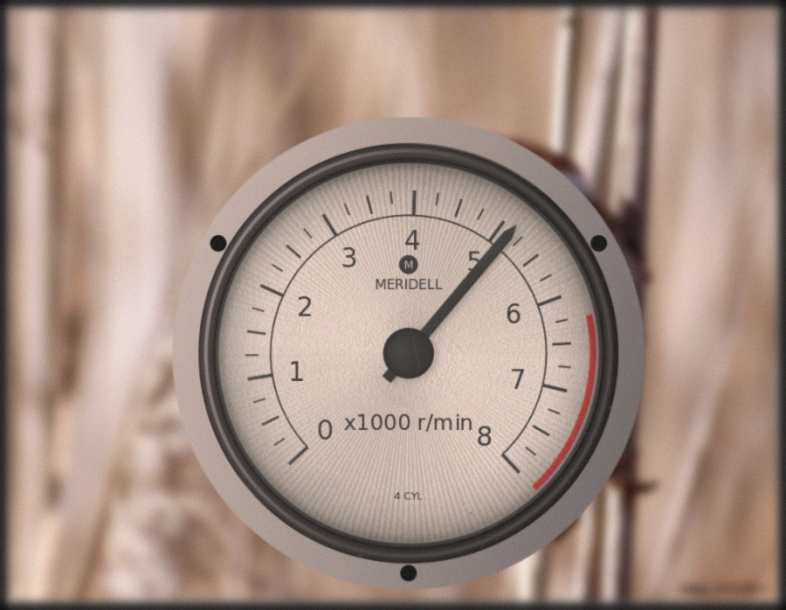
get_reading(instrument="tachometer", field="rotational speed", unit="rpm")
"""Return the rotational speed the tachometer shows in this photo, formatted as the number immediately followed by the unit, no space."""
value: 5125rpm
